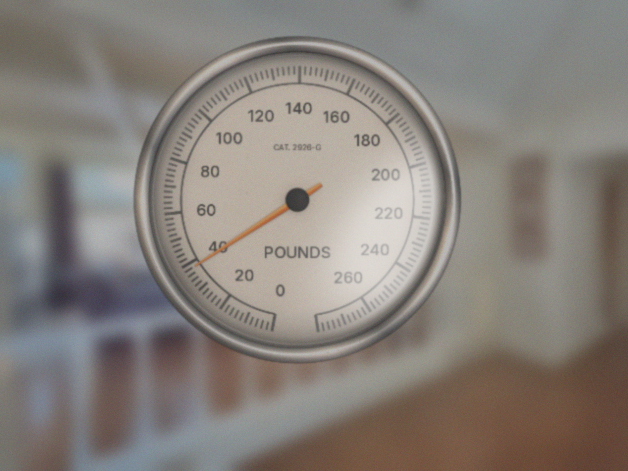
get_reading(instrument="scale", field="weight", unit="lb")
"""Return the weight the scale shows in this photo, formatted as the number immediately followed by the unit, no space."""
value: 38lb
